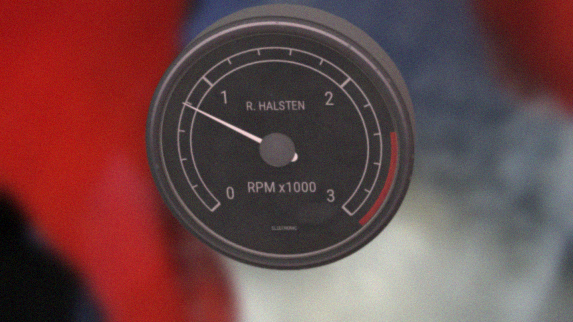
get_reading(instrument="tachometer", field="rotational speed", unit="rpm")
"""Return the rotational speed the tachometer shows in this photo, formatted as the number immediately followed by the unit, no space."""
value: 800rpm
